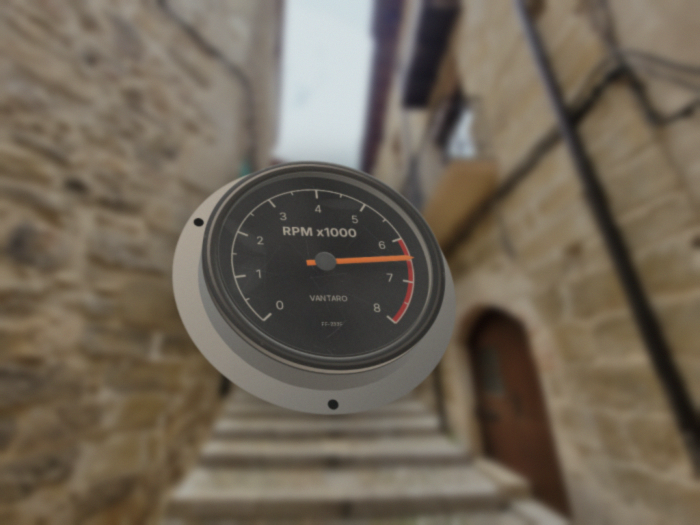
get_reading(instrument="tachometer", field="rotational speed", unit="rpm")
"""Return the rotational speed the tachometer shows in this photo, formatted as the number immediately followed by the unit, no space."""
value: 6500rpm
